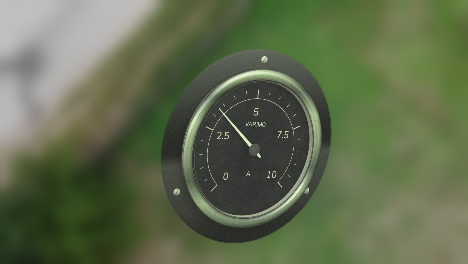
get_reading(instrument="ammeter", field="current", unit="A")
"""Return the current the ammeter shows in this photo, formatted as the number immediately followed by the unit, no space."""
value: 3.25A
